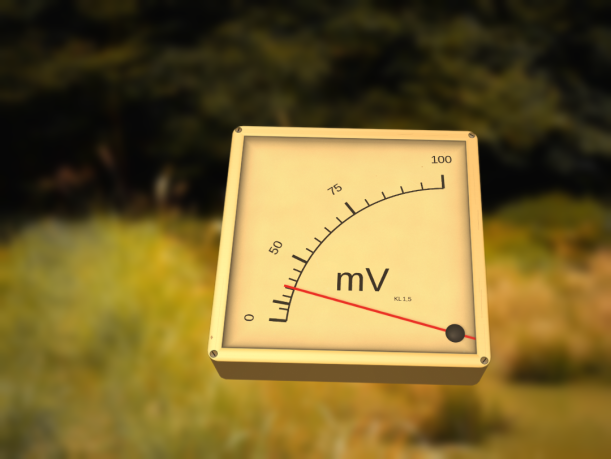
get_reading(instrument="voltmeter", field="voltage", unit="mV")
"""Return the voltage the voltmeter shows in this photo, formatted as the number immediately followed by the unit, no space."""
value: 35mV
